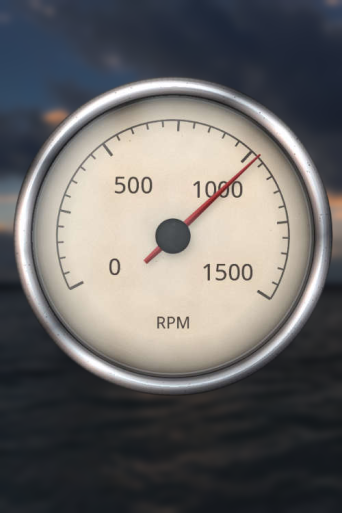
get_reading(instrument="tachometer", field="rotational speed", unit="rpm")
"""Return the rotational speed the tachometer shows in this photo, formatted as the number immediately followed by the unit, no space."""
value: 1025rpm
